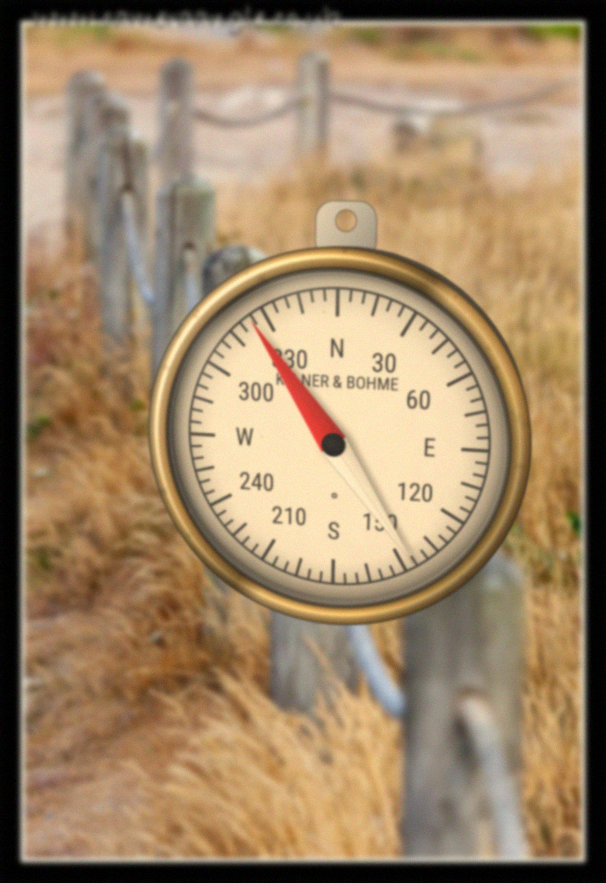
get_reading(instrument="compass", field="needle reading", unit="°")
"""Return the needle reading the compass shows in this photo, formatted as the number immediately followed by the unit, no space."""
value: 325°
